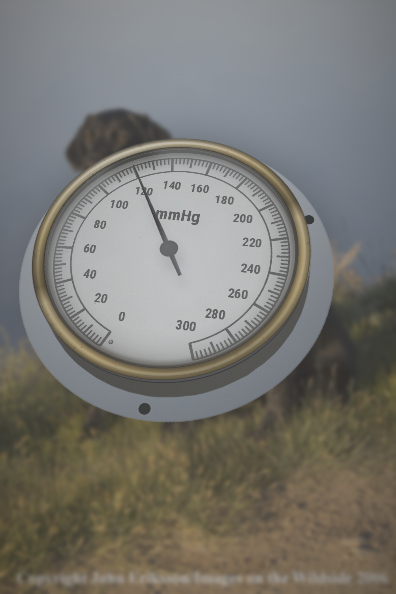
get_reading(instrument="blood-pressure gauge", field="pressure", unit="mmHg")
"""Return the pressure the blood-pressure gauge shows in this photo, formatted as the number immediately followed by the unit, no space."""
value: 120mmHg
